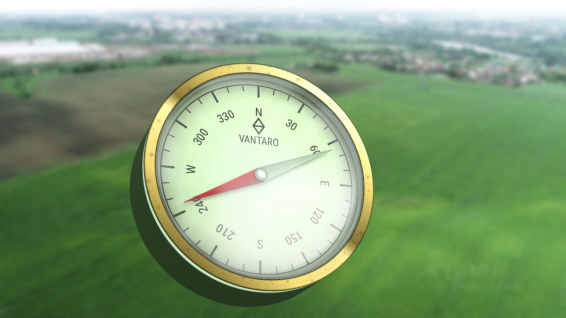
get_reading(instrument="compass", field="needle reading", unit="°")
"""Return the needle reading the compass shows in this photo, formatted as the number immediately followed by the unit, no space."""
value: 245°
